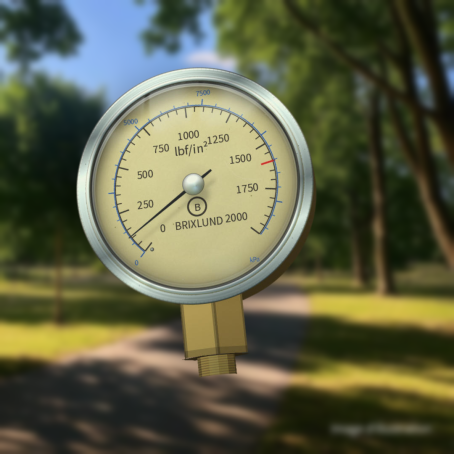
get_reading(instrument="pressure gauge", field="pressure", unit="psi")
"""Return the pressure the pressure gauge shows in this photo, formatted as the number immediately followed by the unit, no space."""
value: 100psi
